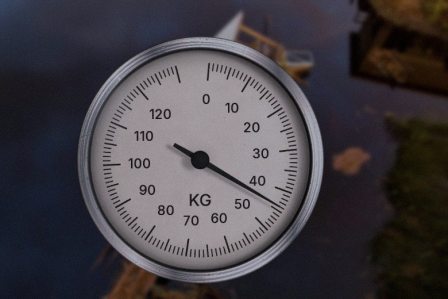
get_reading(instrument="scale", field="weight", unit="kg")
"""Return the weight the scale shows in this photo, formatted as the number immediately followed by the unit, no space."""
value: 44kg
